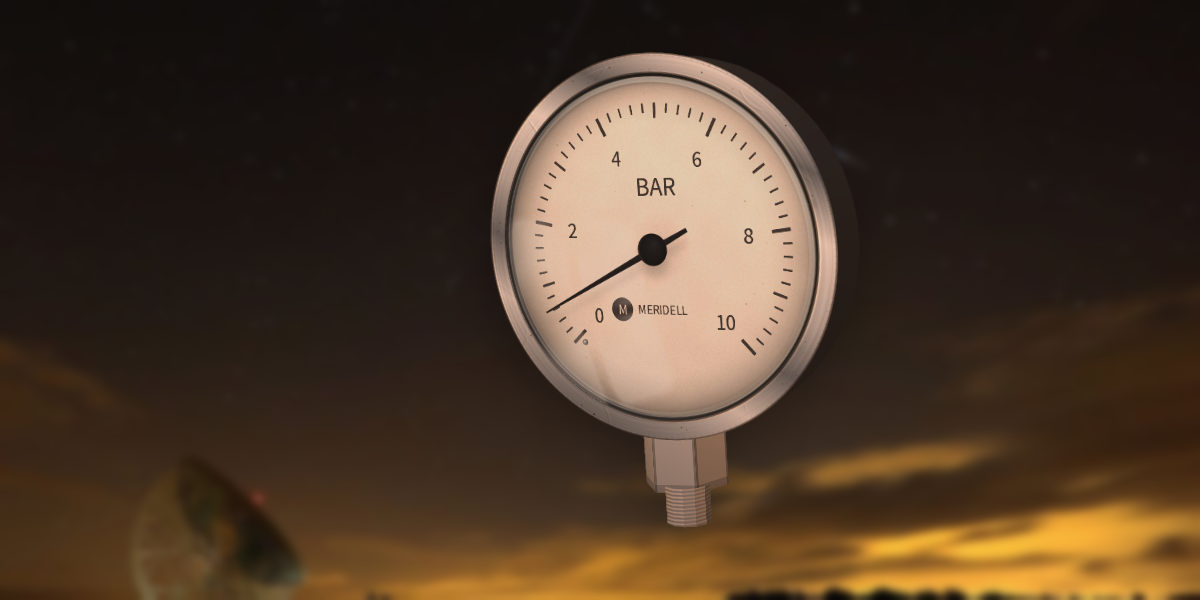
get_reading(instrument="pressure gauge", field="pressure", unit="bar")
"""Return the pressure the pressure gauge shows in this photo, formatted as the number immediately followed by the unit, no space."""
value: 0.6bar
